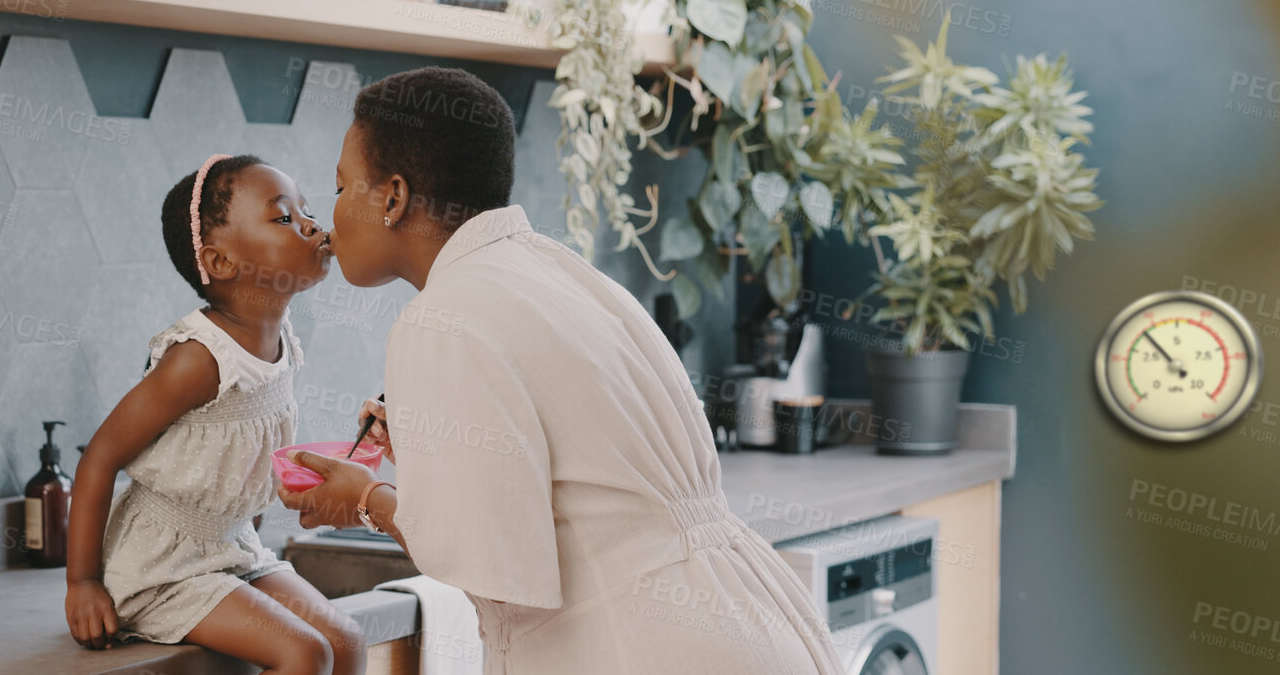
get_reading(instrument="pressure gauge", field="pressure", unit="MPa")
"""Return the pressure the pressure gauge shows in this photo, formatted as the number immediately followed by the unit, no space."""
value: 3.5MPa
